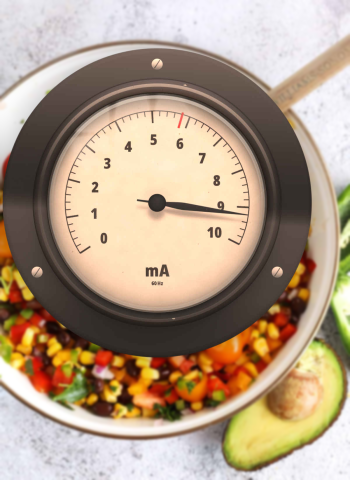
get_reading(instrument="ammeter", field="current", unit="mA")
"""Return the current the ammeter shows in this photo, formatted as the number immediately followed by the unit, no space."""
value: 9.2mA
